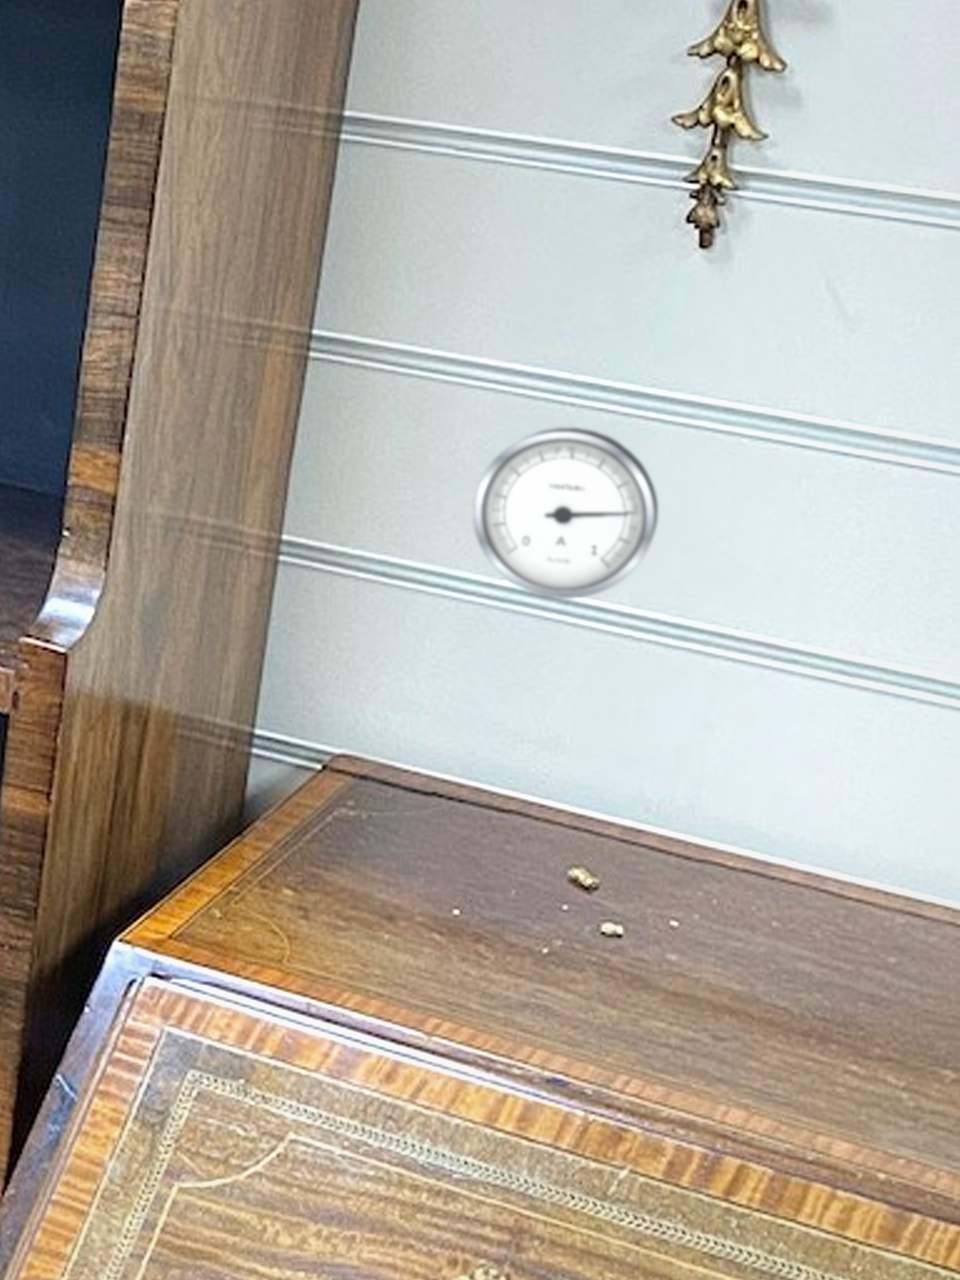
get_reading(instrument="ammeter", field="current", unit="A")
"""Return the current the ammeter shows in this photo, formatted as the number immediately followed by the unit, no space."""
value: 0.8A
